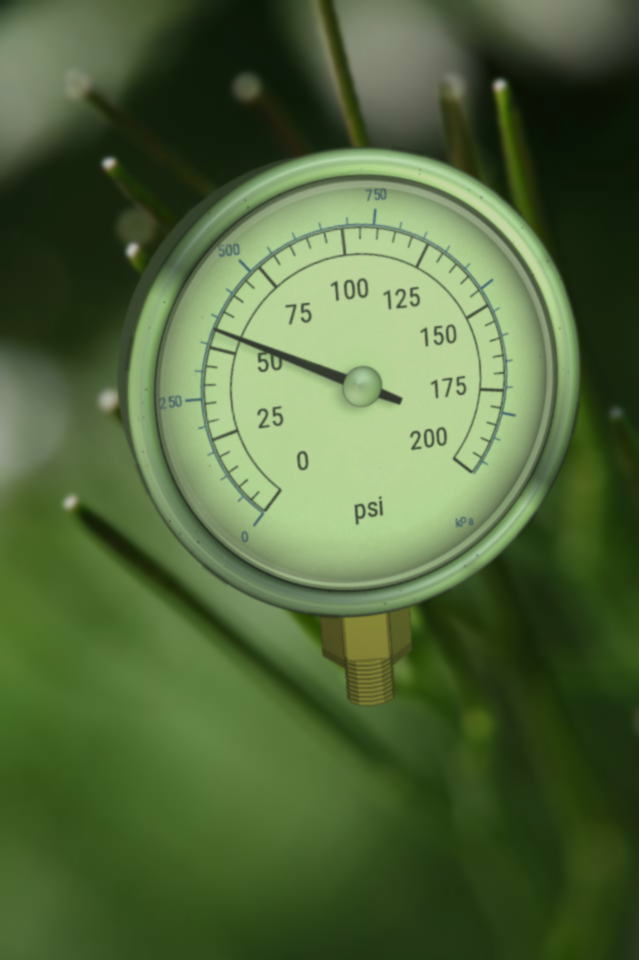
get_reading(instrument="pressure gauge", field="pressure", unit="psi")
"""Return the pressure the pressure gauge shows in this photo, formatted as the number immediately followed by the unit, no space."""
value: 55psi
